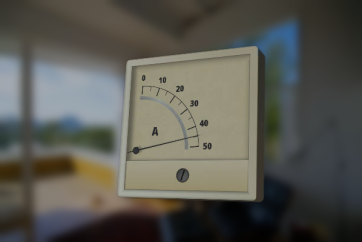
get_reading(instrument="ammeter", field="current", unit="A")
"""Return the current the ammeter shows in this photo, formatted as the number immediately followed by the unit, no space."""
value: 45A
